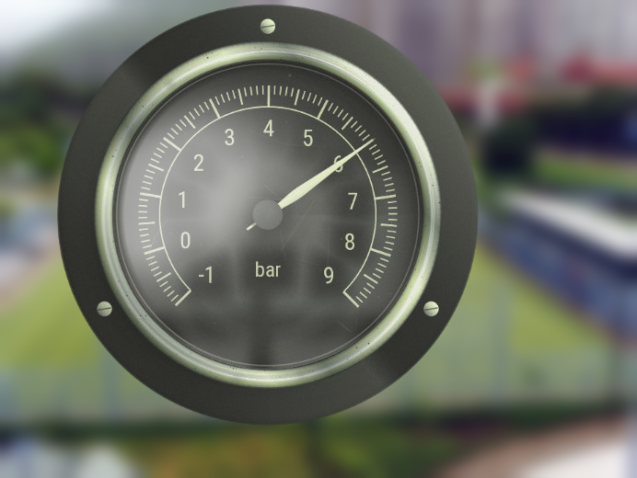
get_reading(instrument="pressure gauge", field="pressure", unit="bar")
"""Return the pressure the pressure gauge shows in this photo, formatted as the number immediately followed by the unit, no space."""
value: 6bar
